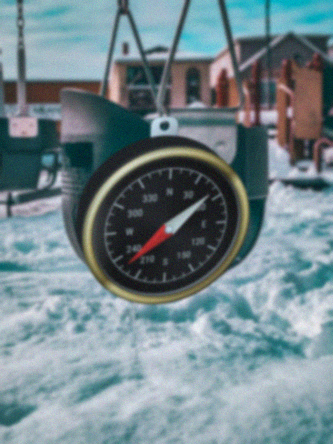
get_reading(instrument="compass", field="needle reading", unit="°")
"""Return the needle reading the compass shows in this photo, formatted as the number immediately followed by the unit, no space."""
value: 230°
